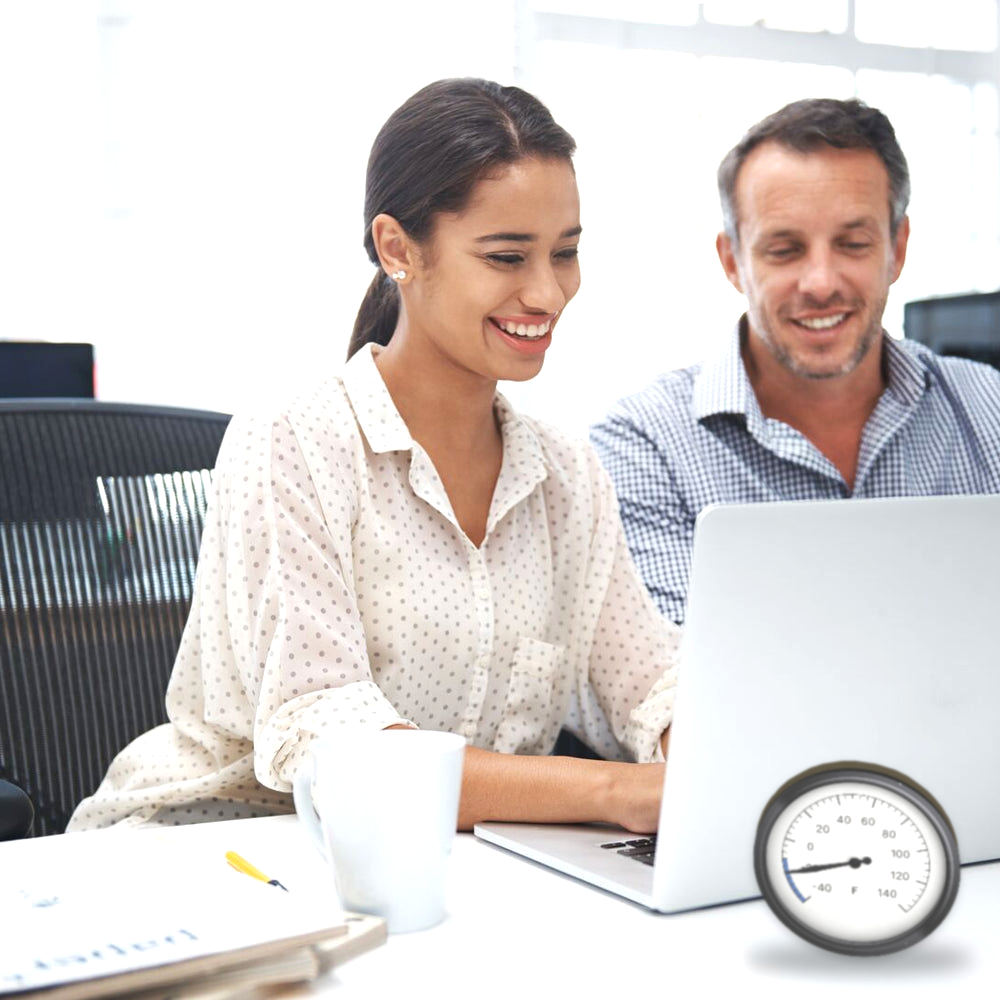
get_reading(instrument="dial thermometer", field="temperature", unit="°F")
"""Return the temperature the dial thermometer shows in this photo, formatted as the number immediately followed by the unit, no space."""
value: -20°F
